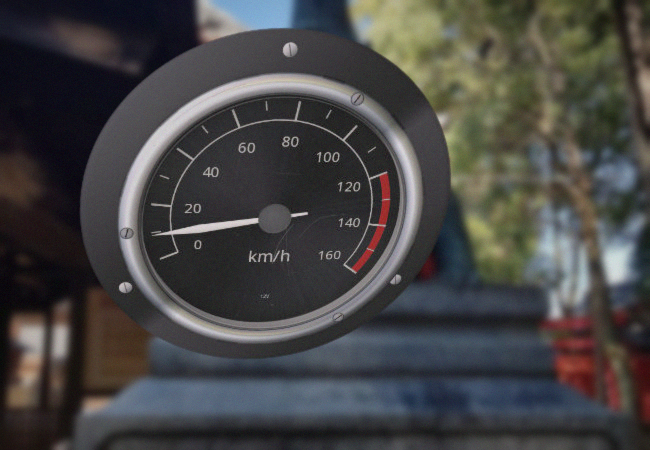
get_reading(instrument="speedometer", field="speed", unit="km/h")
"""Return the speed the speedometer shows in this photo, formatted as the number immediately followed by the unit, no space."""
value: 10km/h
